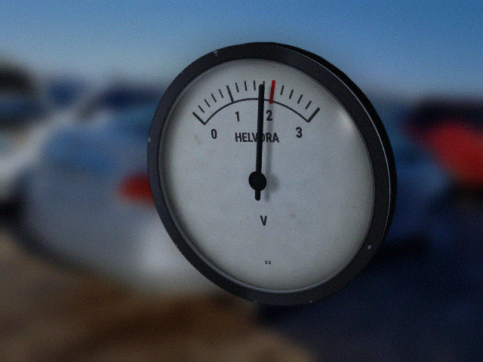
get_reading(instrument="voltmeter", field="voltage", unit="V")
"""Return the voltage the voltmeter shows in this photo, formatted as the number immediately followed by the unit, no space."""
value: 1.8V
